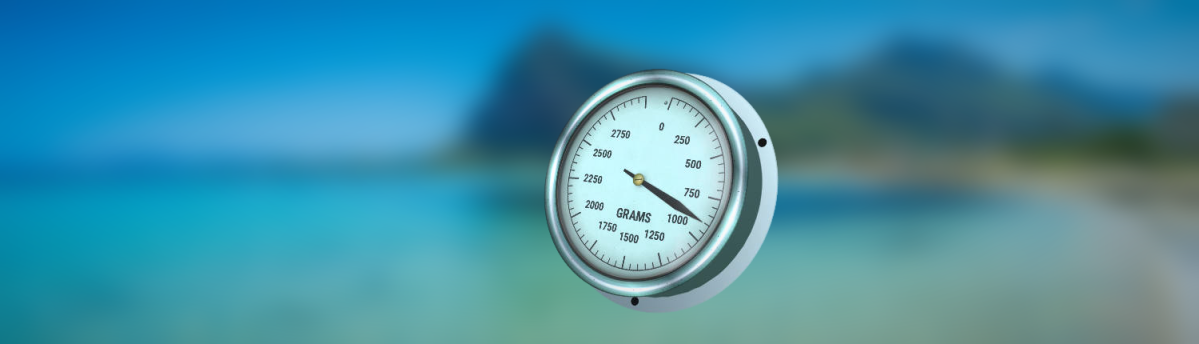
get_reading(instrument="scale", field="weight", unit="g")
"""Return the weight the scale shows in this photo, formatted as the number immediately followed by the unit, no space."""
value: 900g
